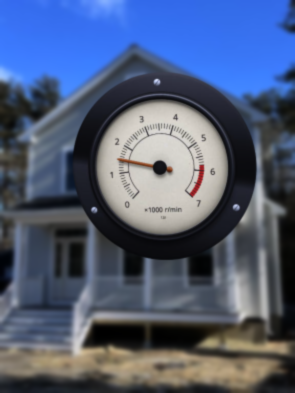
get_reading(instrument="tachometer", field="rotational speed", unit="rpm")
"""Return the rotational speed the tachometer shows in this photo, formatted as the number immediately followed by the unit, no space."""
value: 1500rpm
